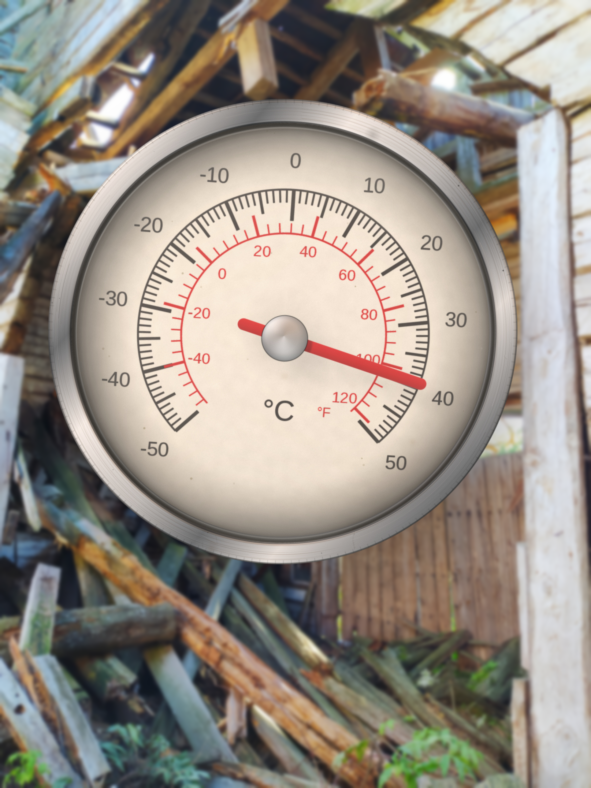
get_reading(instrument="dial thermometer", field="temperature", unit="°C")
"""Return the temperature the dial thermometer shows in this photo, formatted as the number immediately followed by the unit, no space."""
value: 39°C
